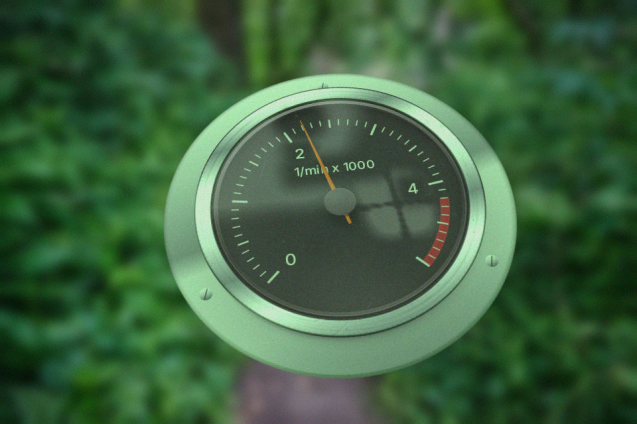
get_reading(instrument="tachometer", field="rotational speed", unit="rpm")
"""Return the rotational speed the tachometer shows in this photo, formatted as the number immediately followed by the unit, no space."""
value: 2200rpm
